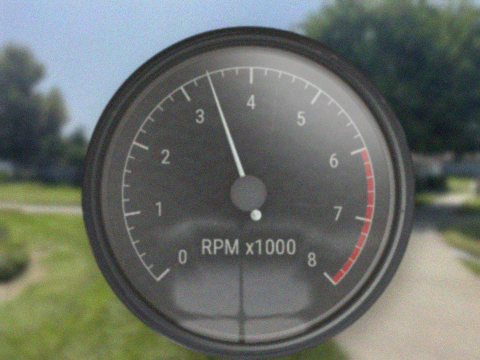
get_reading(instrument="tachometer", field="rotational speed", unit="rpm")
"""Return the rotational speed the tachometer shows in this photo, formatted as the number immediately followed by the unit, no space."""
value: 3400rpm
